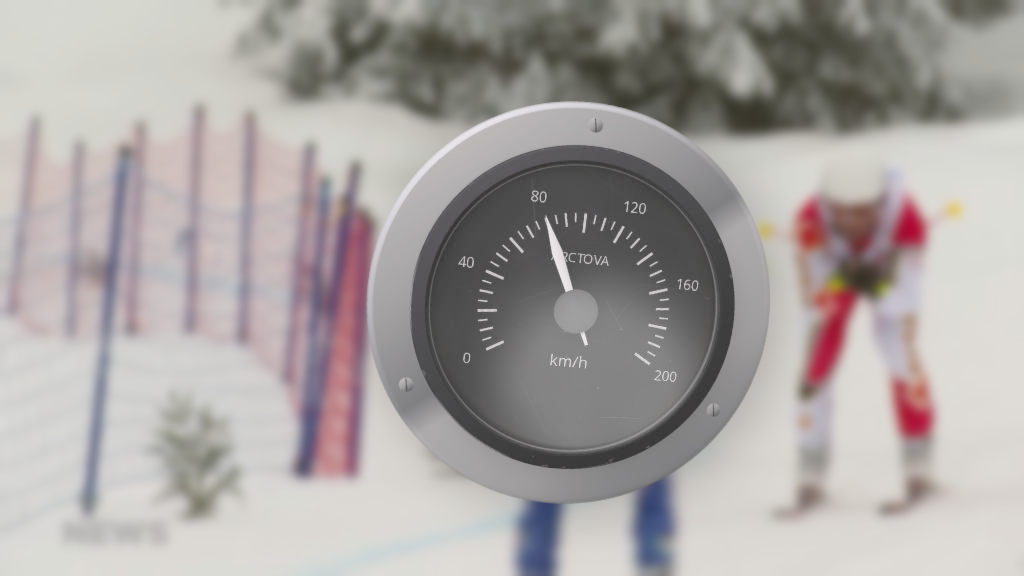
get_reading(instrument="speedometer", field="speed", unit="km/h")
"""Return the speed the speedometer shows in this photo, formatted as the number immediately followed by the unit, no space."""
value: 80km/h
